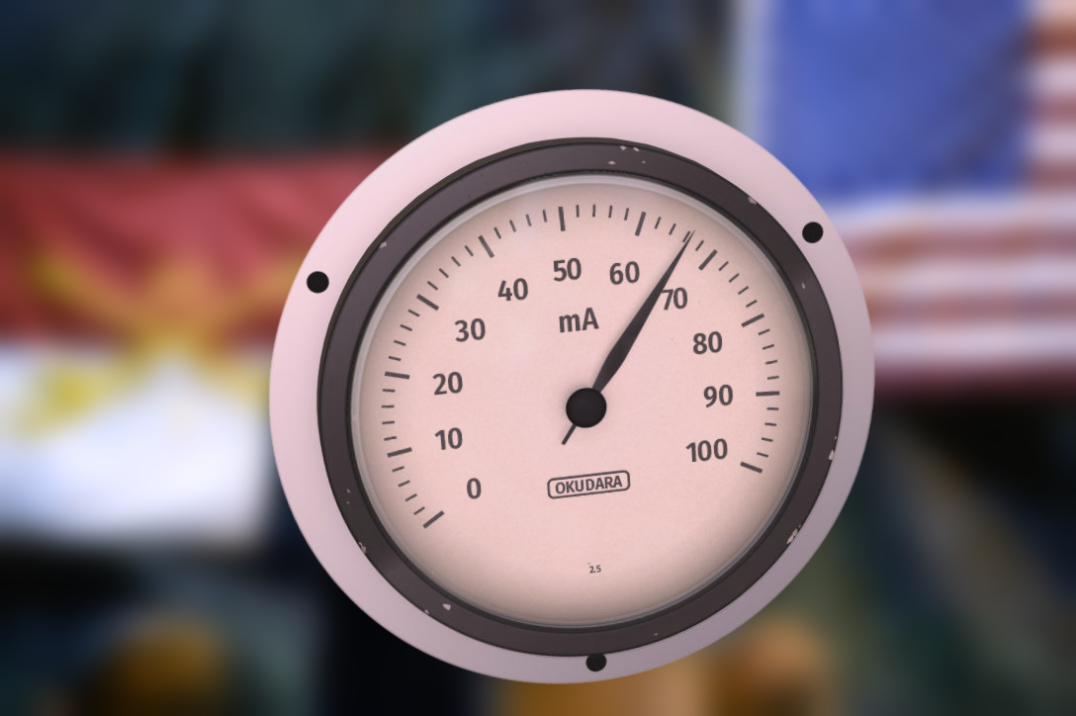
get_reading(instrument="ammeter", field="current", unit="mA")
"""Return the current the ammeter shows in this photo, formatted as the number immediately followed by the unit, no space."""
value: 66mA
